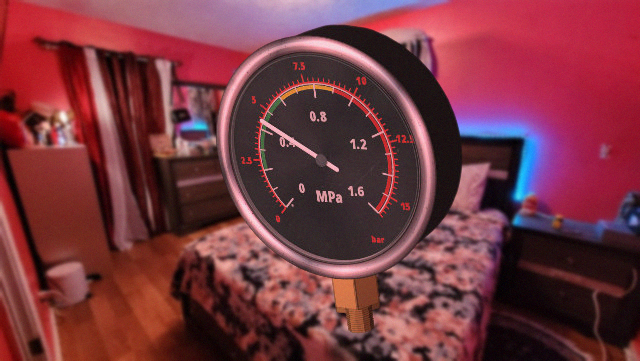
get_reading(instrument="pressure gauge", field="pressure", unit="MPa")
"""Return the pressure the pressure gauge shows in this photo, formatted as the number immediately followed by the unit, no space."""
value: 0.45MPa
